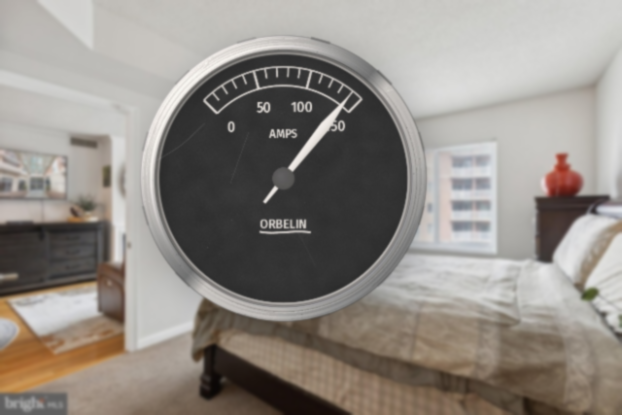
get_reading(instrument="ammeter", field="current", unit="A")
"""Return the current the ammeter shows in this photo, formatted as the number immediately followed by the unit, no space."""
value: 140A
